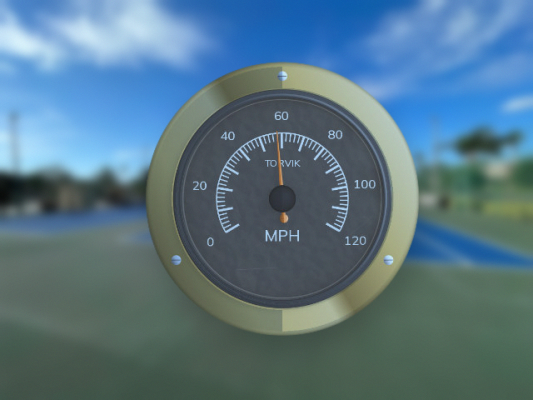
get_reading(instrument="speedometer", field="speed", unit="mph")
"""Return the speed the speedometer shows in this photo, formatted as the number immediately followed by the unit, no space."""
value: 58mph
